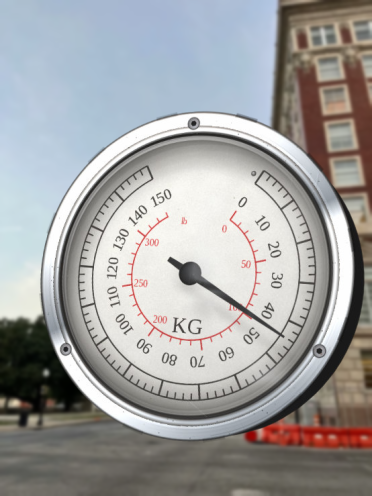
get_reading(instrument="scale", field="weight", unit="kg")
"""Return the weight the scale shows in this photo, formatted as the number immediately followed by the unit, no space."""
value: 44kg
